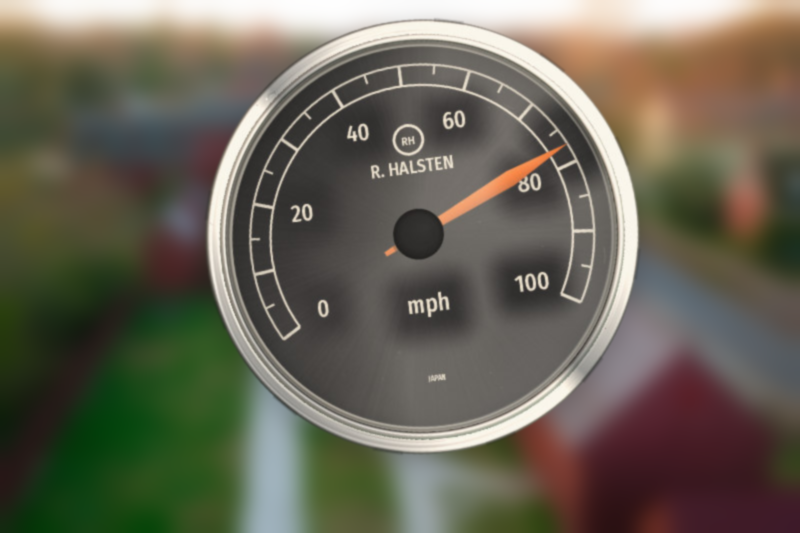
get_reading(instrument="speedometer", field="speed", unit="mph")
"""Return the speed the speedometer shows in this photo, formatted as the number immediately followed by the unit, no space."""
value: 77.5mph
